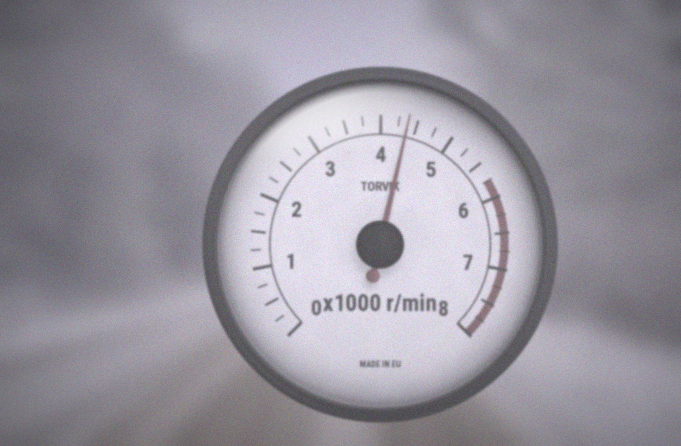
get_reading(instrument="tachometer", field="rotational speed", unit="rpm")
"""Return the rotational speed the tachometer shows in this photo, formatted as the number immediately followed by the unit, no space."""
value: 4375rpm
